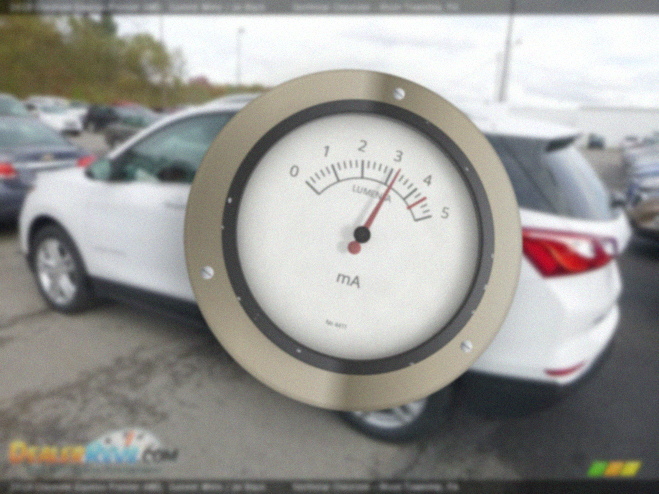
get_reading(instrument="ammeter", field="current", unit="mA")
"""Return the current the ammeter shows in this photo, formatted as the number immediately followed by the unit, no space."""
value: 3.2mA
